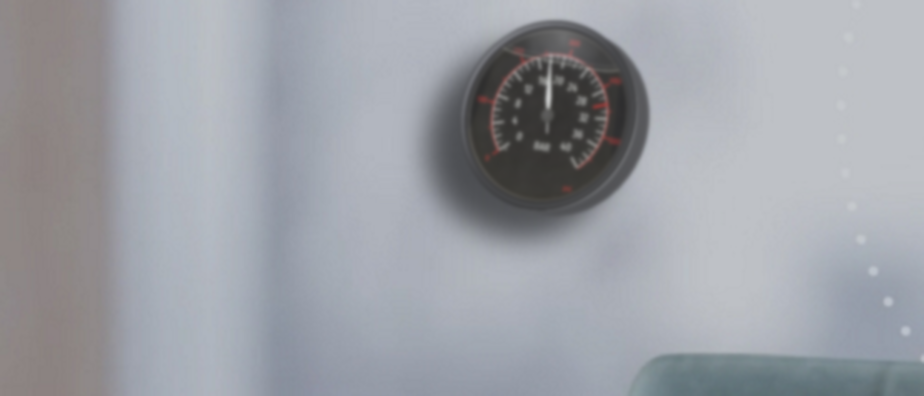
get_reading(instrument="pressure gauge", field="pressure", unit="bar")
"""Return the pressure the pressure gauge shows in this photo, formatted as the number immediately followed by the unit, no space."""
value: 18bar
